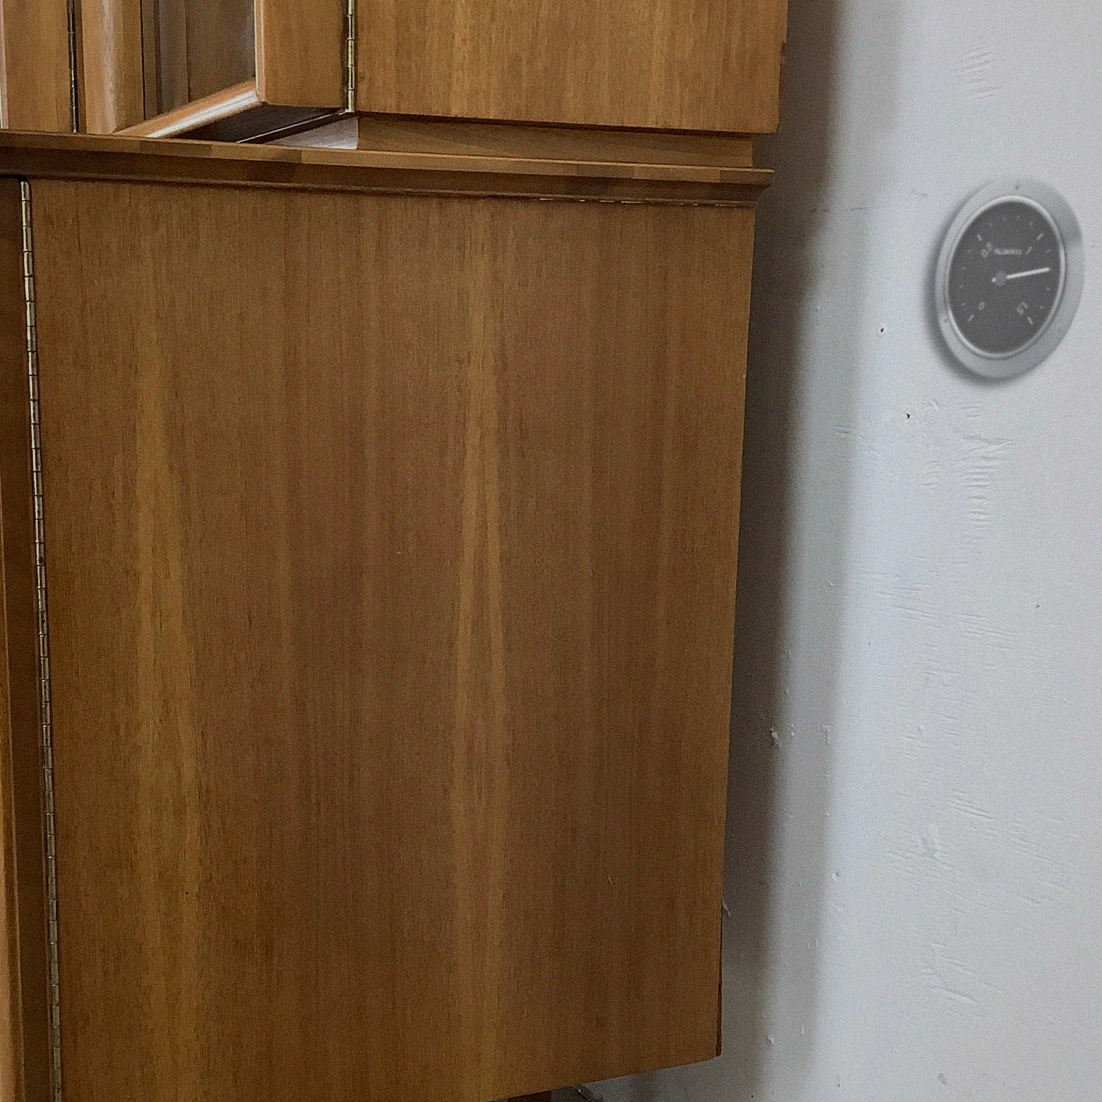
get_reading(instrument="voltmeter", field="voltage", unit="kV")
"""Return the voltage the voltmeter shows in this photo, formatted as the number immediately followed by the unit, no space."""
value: 1.2kV
